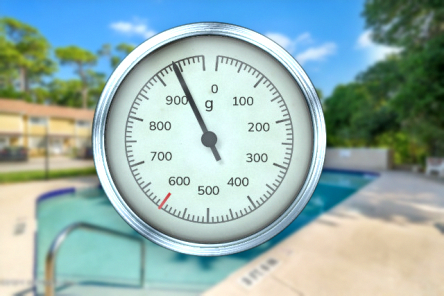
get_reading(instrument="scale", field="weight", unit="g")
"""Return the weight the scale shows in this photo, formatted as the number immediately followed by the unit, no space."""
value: 940g
